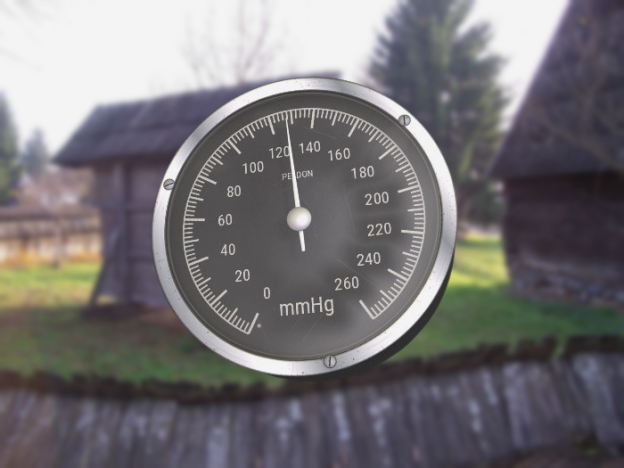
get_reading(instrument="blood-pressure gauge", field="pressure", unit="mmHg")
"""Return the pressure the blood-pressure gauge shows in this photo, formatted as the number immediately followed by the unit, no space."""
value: 128mmHg
